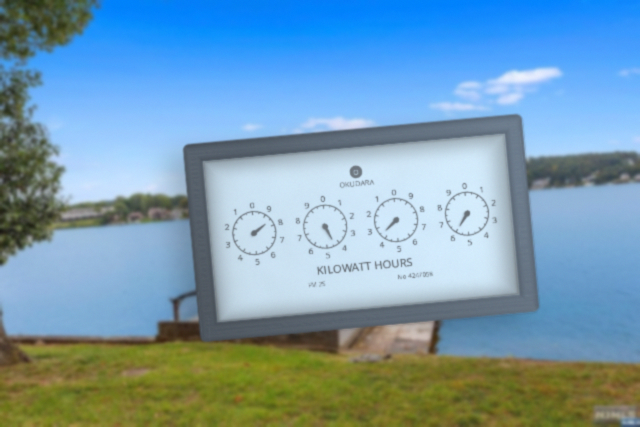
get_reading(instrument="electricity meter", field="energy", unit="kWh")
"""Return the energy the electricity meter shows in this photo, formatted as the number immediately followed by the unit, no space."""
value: 8436kWh
